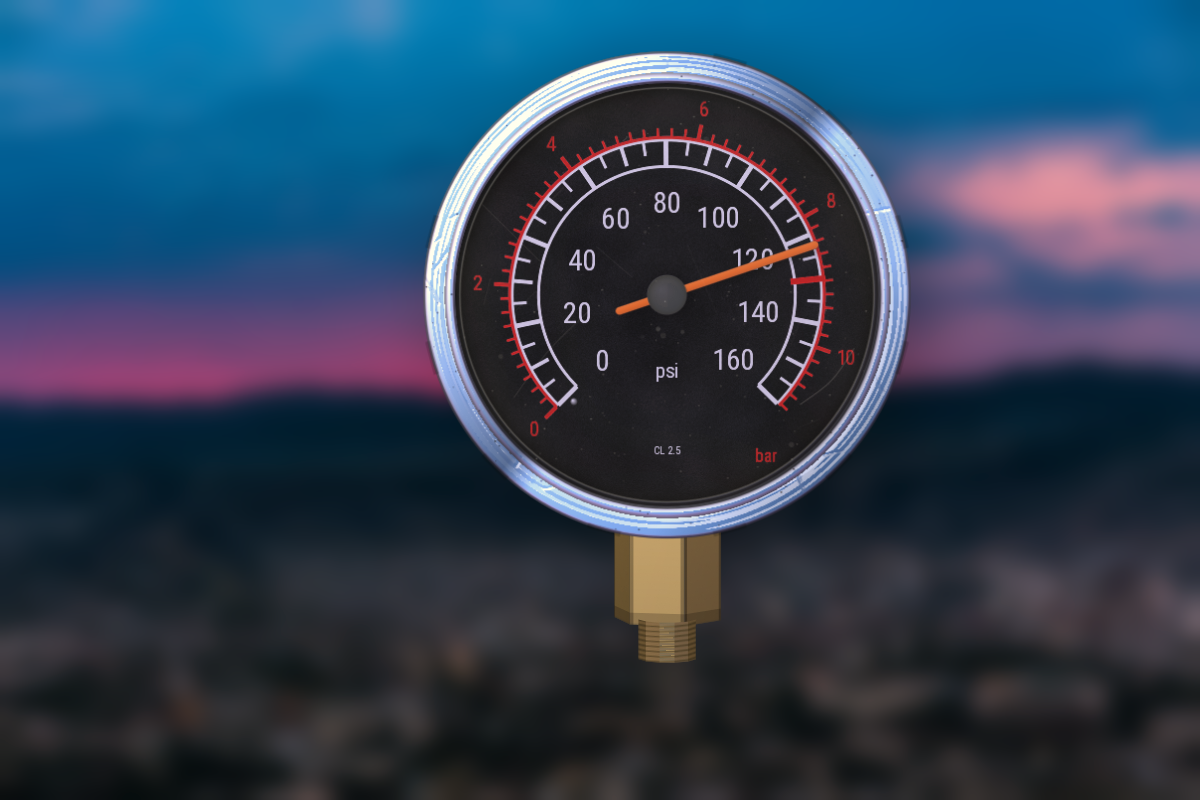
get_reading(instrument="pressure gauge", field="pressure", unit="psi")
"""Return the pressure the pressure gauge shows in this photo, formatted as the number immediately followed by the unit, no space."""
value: 122.5psi
